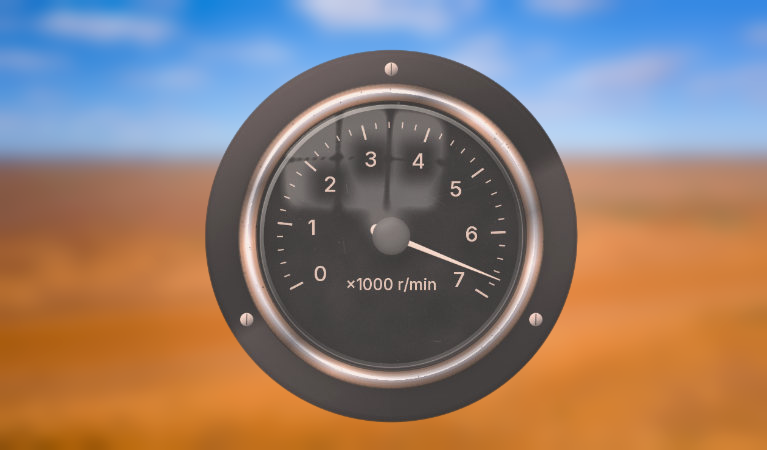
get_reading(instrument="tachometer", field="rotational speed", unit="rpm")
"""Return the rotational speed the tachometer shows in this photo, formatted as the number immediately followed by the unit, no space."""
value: 6700rpm
